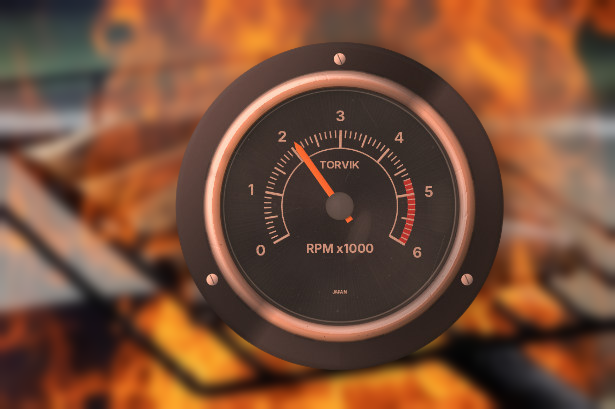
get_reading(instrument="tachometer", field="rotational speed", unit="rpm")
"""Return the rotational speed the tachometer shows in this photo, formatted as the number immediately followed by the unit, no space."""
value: 2100rpm
